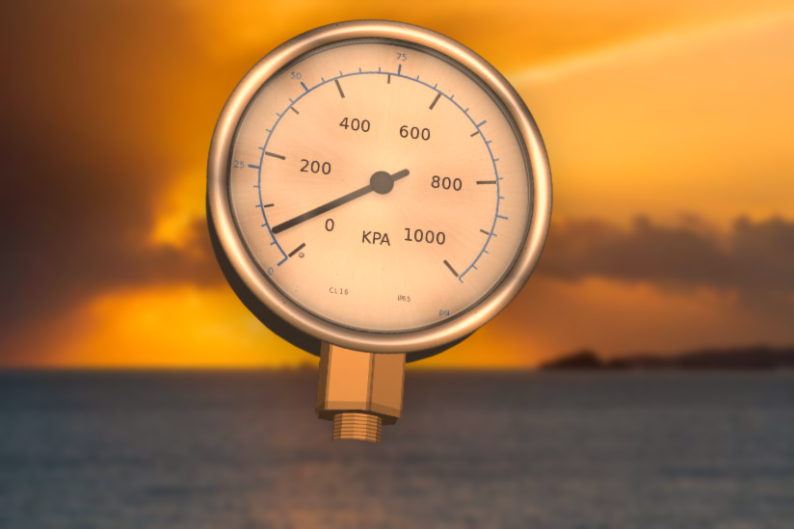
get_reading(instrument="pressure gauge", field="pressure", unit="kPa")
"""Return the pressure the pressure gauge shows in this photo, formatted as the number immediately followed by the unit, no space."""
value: 50kPa
